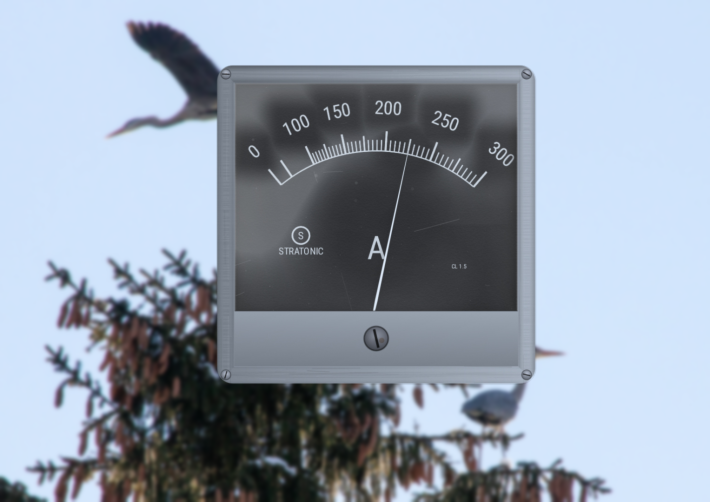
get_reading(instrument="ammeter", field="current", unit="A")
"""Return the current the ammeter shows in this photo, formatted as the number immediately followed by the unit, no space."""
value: 225A
